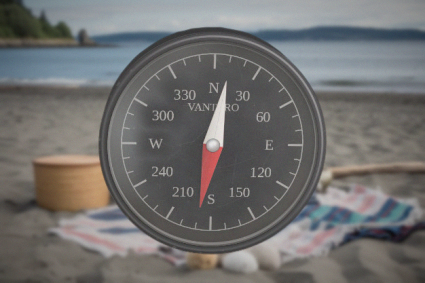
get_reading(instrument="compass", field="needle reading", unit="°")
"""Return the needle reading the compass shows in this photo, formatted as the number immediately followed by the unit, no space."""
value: 190°
